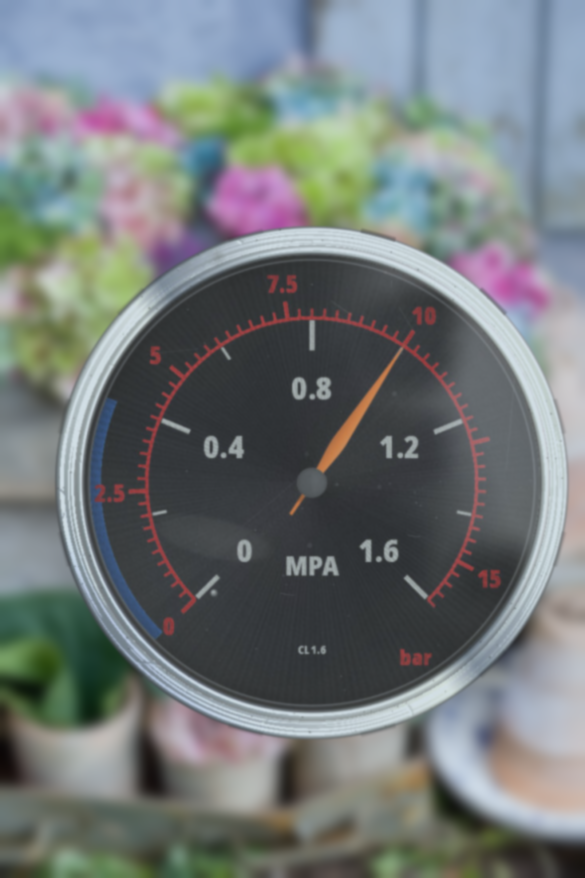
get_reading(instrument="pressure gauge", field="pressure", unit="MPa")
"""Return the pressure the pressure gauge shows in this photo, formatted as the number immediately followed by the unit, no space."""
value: 1MPa
